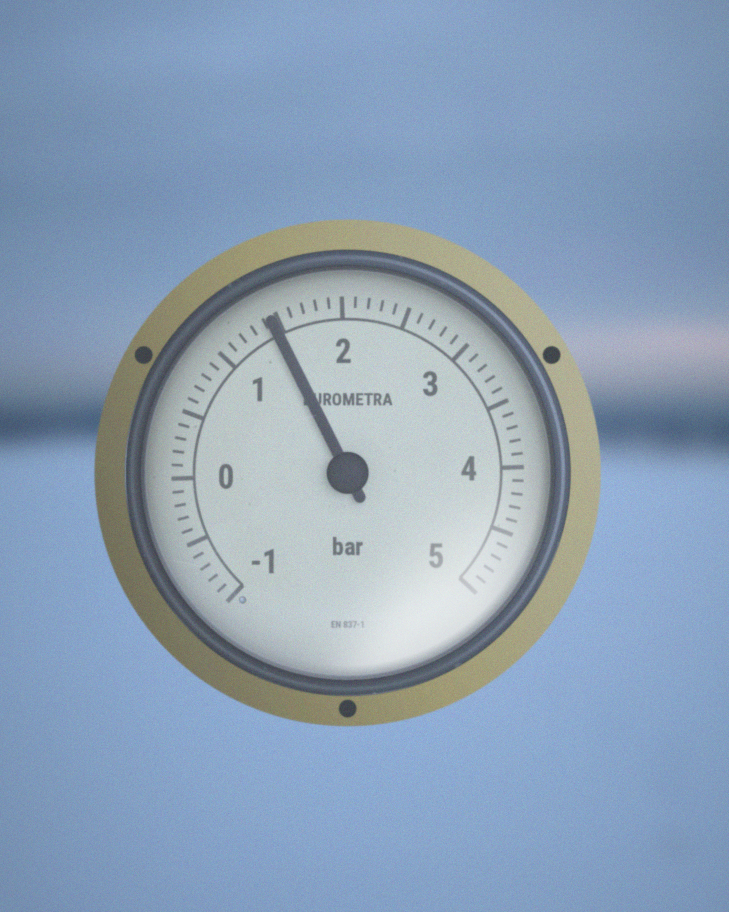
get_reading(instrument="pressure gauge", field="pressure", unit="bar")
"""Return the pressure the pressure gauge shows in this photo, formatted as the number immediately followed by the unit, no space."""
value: 1.45bar
